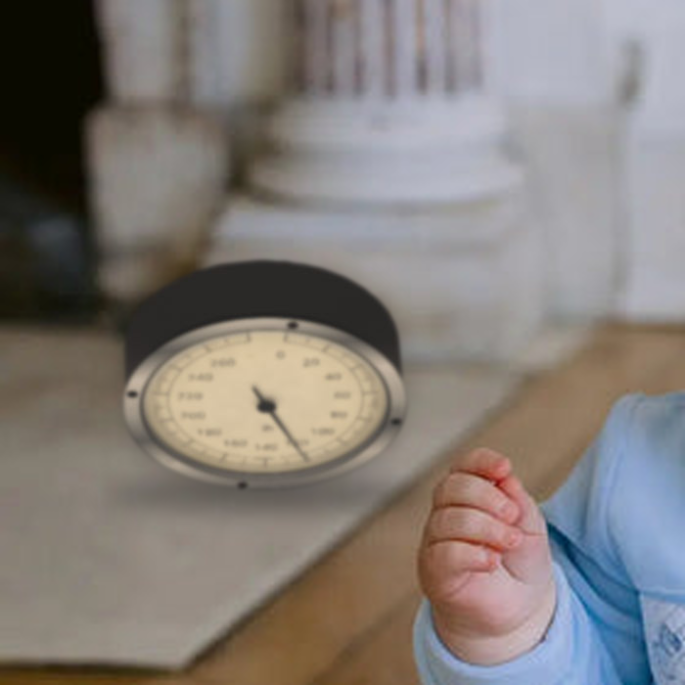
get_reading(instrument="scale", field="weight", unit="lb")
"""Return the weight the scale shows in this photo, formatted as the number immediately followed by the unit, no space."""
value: 120lb
